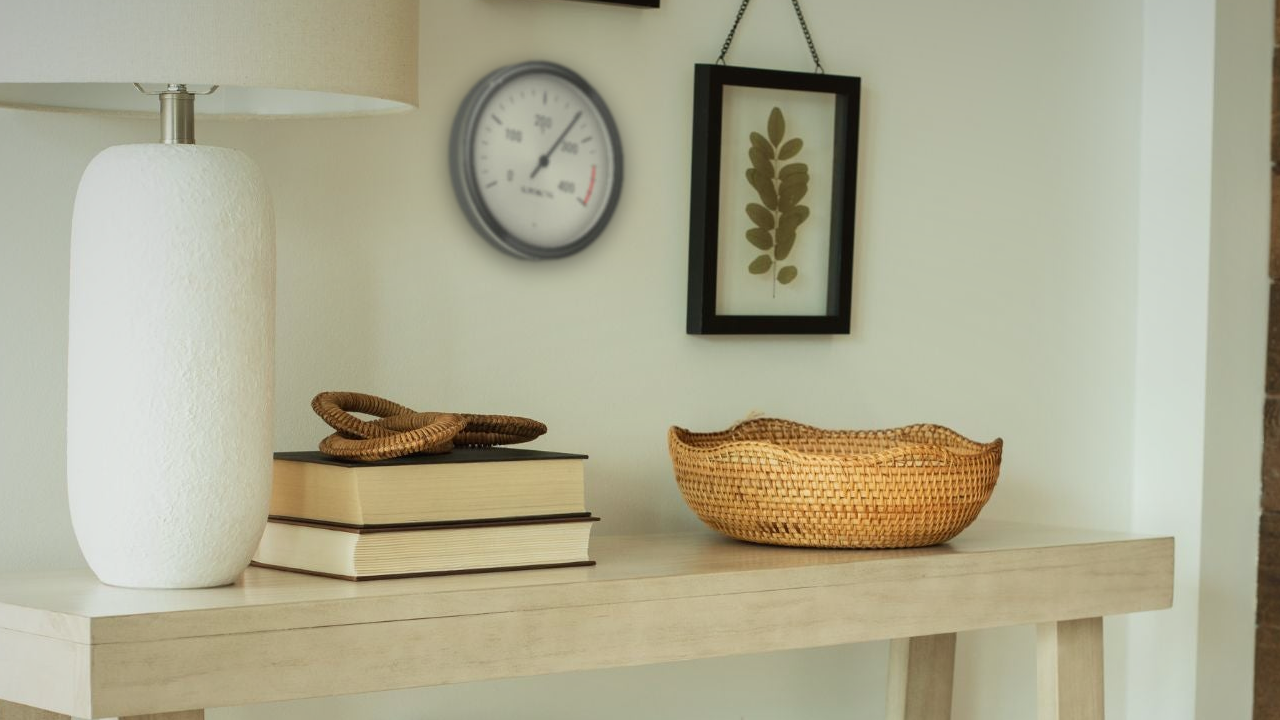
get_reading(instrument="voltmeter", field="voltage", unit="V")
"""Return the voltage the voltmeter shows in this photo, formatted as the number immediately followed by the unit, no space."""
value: 260V
